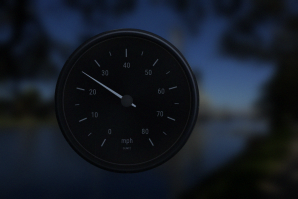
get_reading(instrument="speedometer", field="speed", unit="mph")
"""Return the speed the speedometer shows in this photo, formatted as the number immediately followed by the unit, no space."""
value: 25mph
